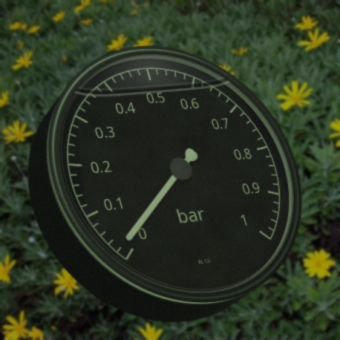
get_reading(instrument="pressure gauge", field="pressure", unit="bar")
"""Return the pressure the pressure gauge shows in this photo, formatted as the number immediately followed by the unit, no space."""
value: 0.02bar
